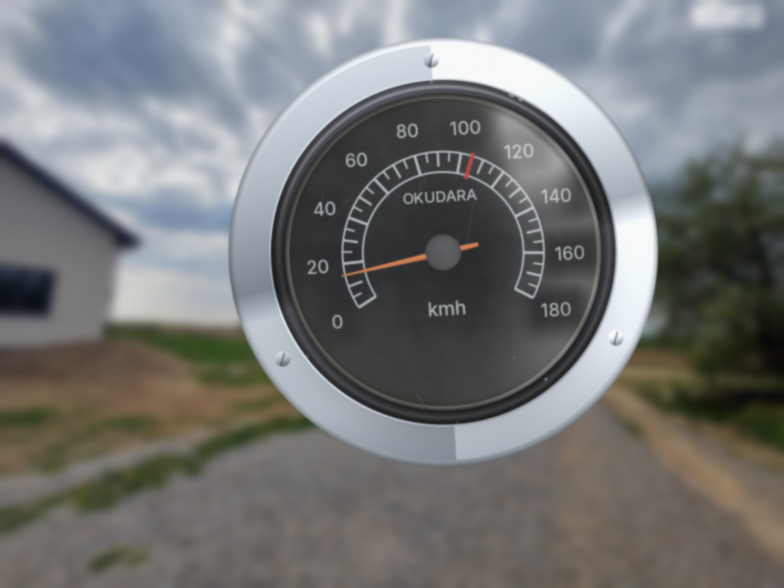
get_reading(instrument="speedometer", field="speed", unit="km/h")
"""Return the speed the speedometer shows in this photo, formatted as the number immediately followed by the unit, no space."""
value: 15km/h
